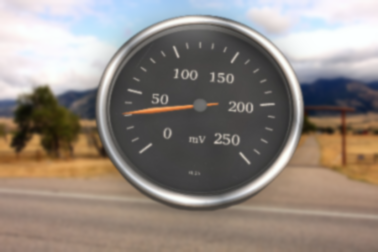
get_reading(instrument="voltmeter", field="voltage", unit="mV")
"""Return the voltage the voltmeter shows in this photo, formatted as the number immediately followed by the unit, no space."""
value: 30mV
